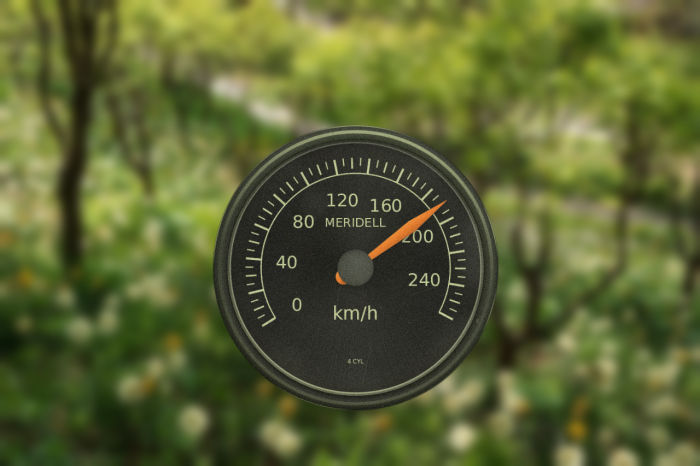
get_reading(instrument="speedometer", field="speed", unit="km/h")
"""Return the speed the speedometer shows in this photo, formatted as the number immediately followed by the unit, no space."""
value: 190km/h
